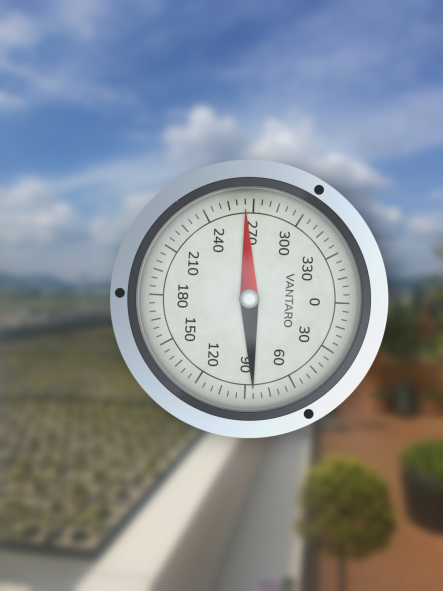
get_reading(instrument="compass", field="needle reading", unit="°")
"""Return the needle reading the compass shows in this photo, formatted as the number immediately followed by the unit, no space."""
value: 265°
